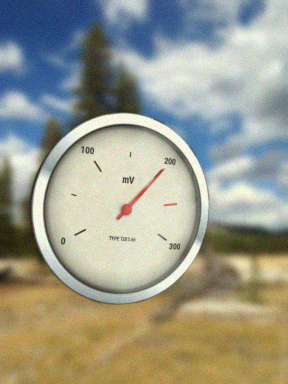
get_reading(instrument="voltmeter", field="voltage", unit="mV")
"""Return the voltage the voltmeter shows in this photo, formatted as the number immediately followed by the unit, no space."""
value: 200mV
